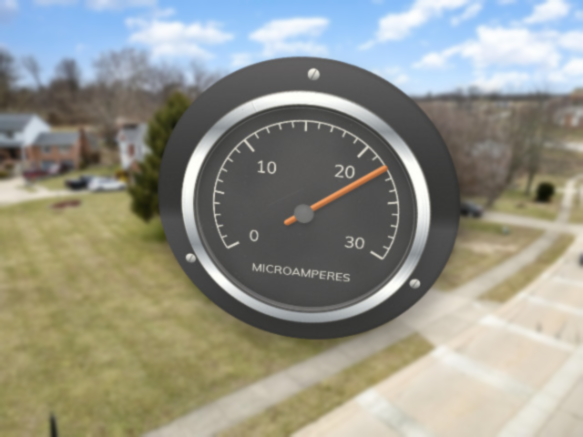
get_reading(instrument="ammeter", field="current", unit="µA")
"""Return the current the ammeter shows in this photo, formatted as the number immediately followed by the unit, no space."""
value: 22µA
